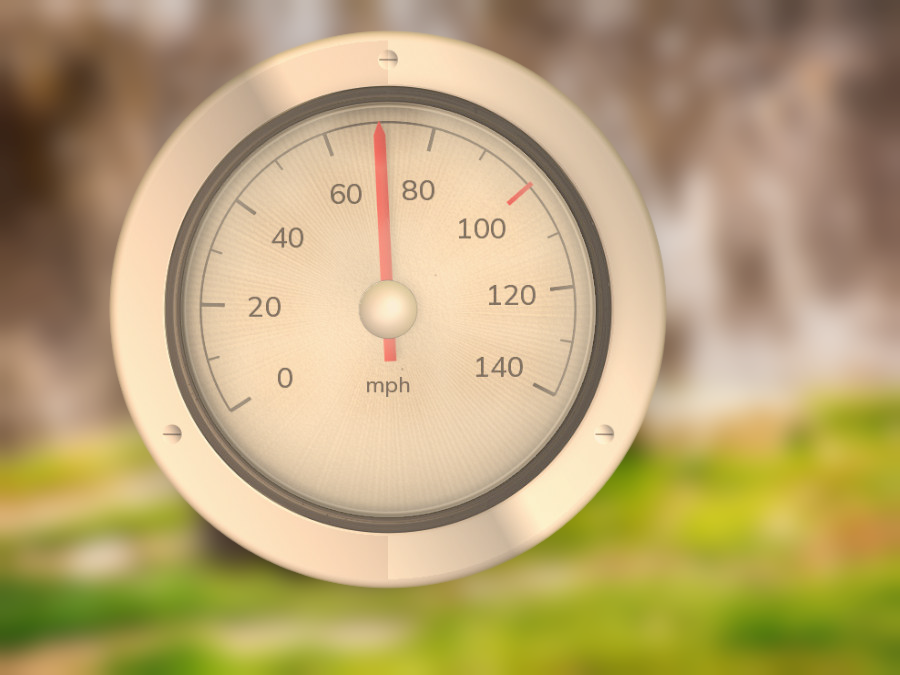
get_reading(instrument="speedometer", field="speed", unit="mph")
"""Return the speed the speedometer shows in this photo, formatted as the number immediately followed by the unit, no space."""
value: 70mph
